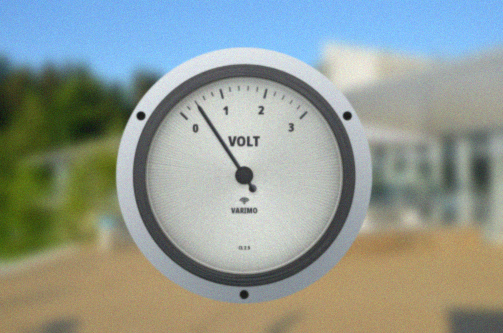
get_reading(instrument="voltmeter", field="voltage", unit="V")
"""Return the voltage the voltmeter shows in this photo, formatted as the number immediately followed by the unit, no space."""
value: 0.4V
